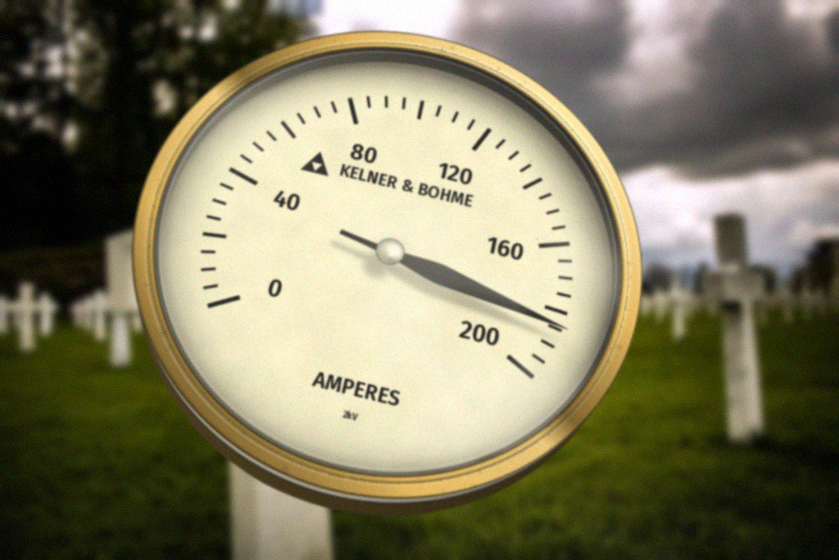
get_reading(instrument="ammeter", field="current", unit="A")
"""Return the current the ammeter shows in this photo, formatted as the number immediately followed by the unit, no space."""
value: 185A
